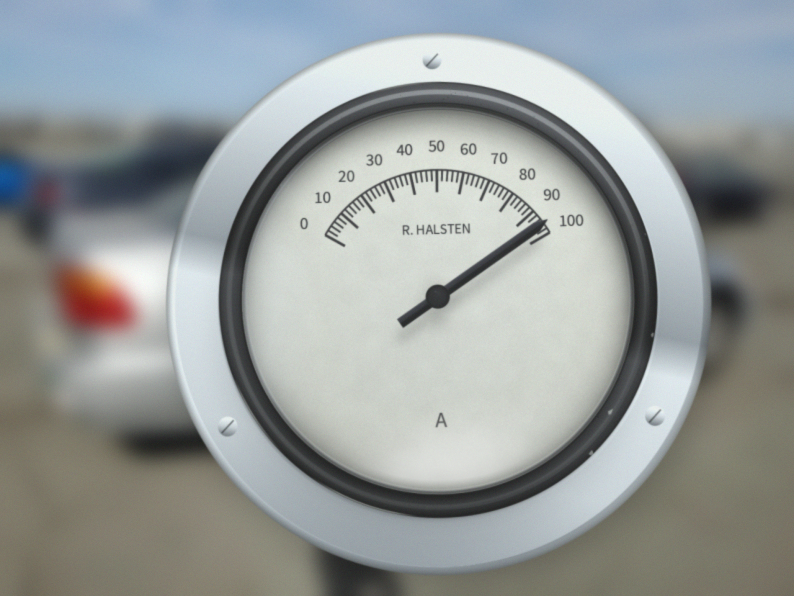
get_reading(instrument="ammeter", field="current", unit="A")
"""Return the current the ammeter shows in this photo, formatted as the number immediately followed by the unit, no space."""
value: 96A
